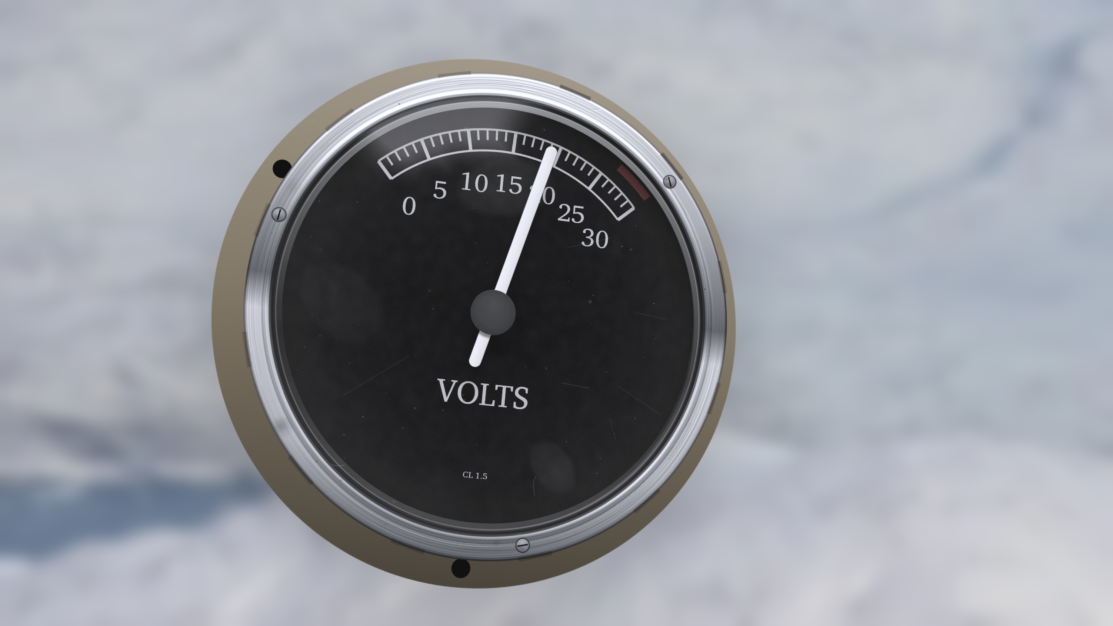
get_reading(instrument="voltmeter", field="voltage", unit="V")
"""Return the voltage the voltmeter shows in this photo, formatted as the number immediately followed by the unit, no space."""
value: 19V
